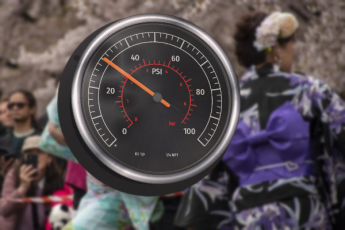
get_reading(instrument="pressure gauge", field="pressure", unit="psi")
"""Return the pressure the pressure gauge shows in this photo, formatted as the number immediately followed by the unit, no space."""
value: 30psi
